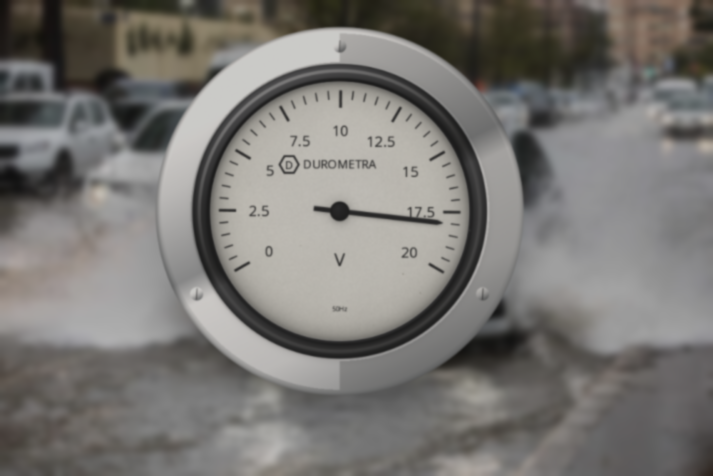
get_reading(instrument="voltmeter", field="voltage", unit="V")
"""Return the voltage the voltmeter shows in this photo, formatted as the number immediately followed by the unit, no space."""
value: 18V
